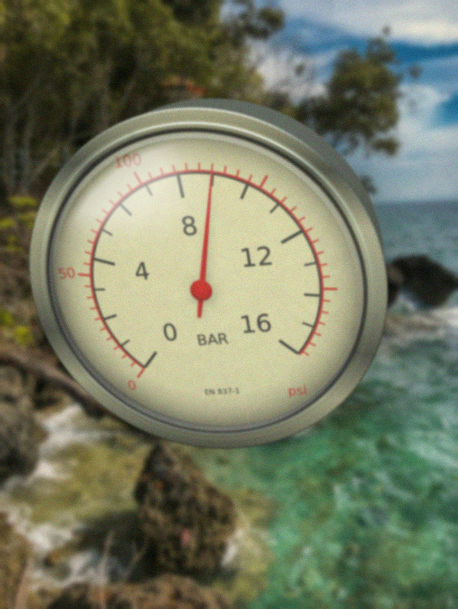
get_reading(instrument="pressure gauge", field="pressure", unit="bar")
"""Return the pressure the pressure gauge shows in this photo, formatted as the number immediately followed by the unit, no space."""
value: 9bar
